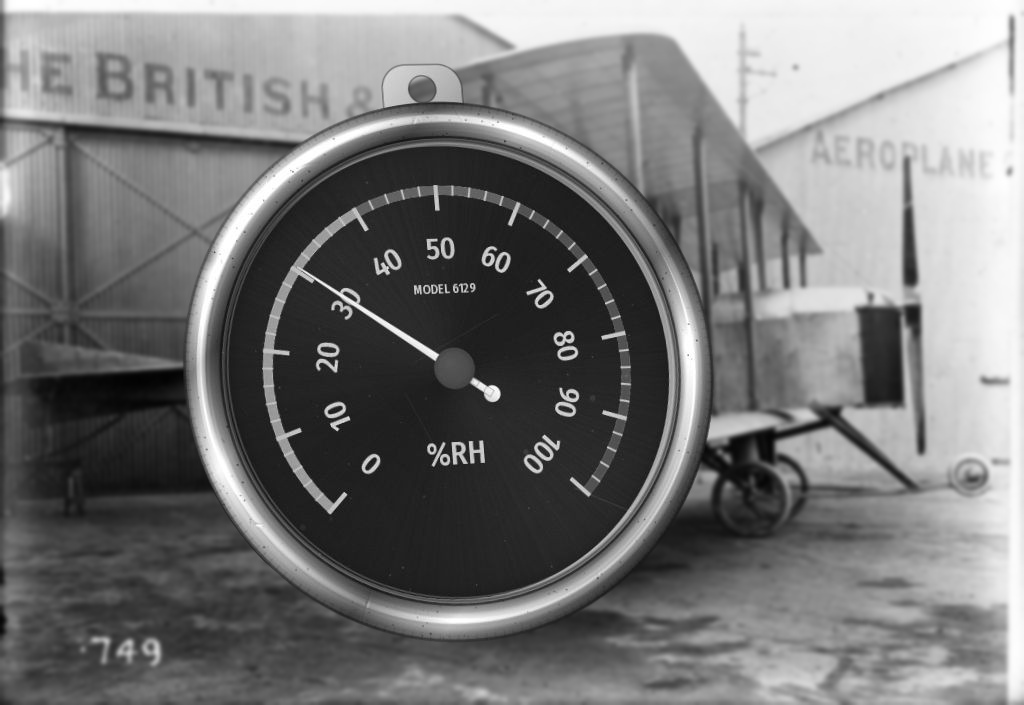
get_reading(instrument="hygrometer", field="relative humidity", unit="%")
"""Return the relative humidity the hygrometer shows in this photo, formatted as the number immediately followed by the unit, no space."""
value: 30%
